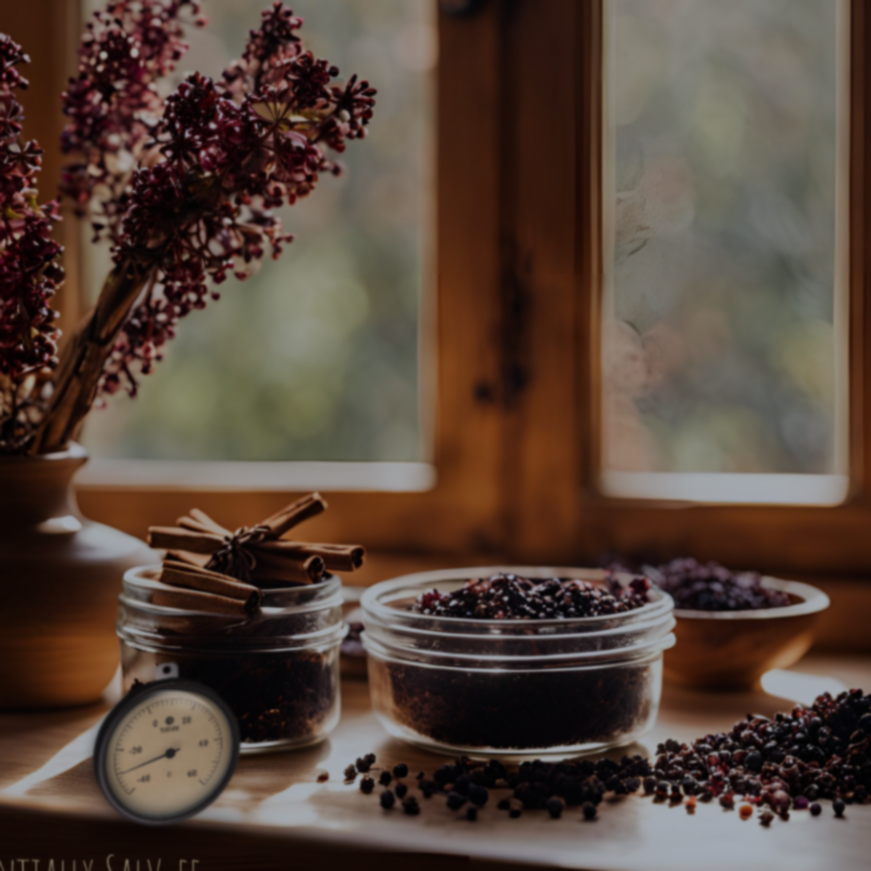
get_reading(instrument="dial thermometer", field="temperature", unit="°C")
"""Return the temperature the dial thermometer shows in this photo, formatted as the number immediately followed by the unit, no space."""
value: -30°C
